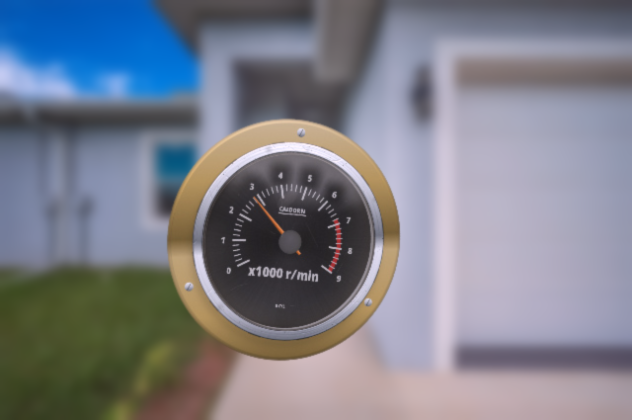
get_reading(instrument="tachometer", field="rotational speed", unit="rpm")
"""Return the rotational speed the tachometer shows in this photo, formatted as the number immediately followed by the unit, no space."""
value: 2800rpm
